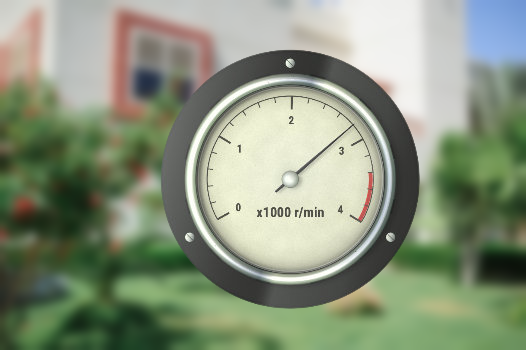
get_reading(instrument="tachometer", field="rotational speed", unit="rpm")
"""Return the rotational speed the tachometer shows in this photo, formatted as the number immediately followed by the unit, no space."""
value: 2800rpm
